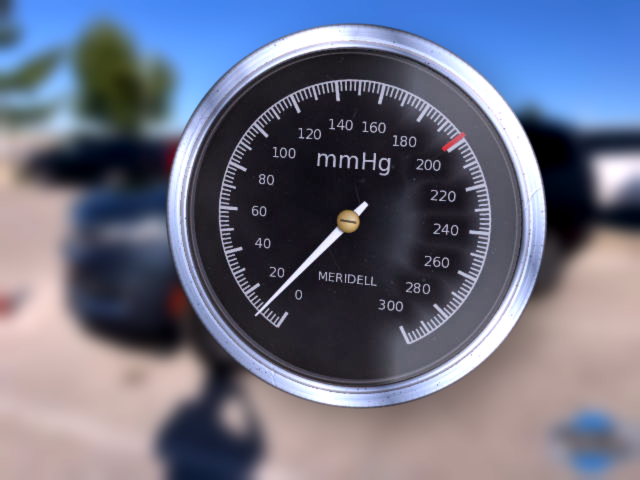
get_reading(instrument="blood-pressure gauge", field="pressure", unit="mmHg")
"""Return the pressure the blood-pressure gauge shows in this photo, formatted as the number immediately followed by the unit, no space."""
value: 10mmHg
